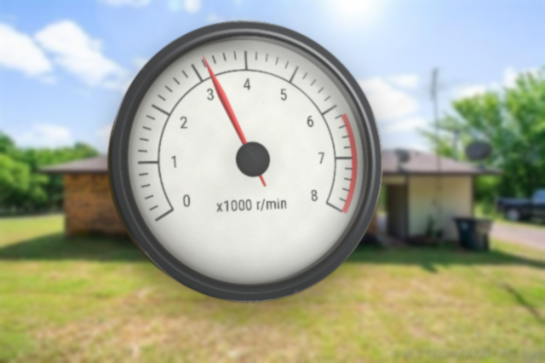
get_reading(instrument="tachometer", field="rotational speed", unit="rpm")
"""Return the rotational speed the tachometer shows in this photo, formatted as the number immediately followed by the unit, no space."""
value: 3200rpm
